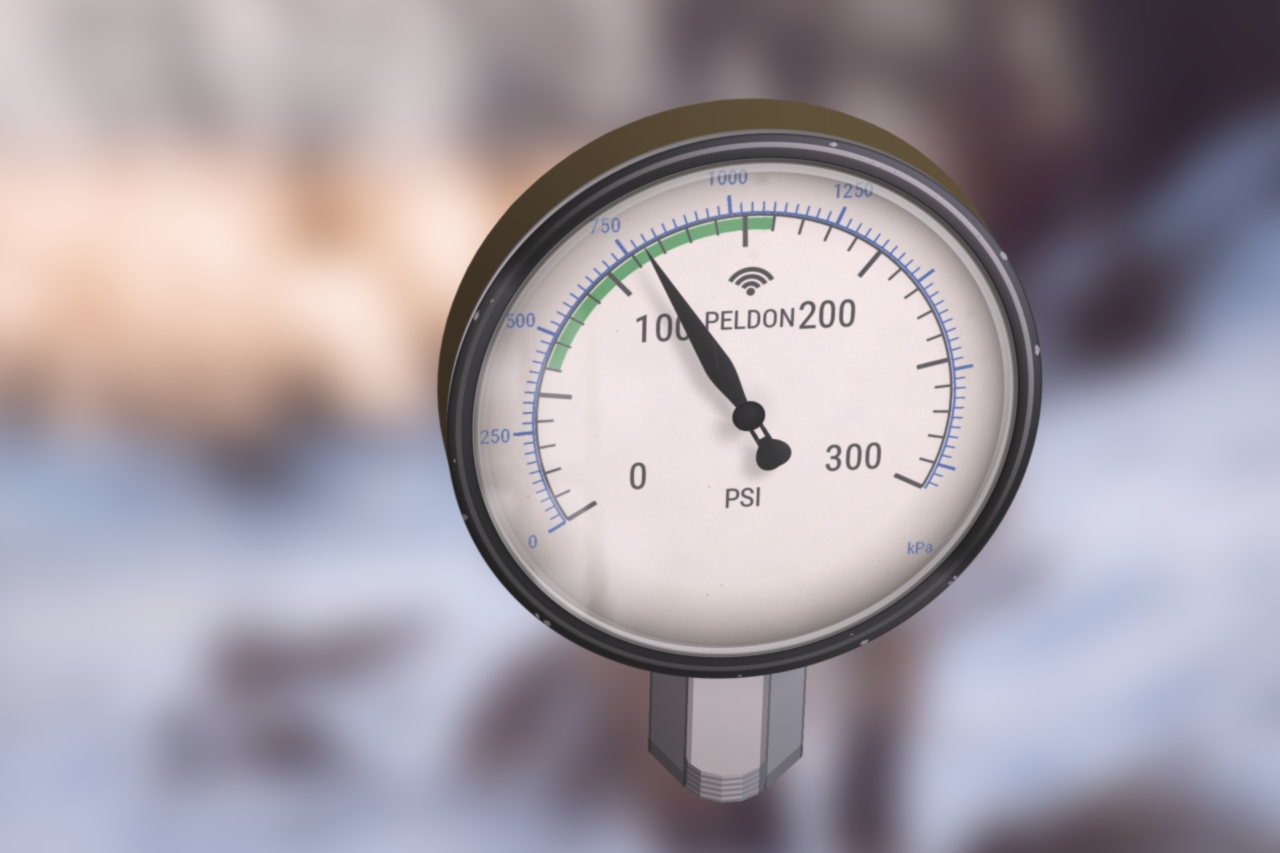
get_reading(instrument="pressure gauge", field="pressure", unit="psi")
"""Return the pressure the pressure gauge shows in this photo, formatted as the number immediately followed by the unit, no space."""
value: 115psi
